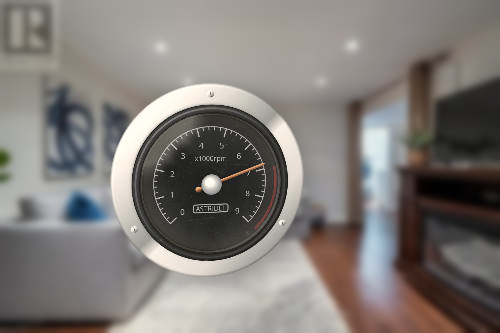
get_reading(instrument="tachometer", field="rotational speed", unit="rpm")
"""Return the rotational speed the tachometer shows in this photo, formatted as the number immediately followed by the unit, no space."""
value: 6800rpm
